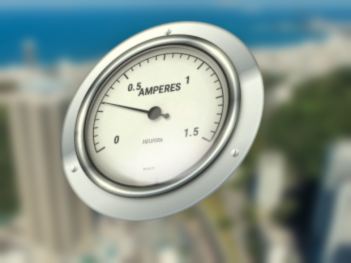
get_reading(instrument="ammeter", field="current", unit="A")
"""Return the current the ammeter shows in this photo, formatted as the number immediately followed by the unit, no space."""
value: 0.3A
